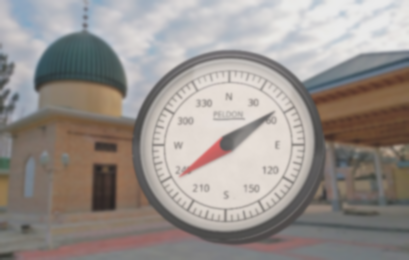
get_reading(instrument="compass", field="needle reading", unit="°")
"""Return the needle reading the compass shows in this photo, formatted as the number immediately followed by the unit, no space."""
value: 235°
